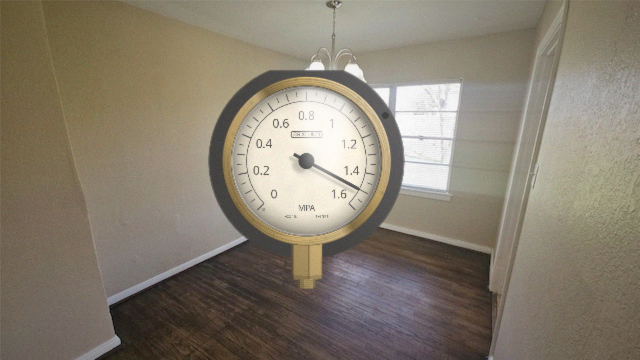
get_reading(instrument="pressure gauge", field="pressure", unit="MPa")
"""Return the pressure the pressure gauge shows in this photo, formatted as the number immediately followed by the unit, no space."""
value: 1.5MPa
